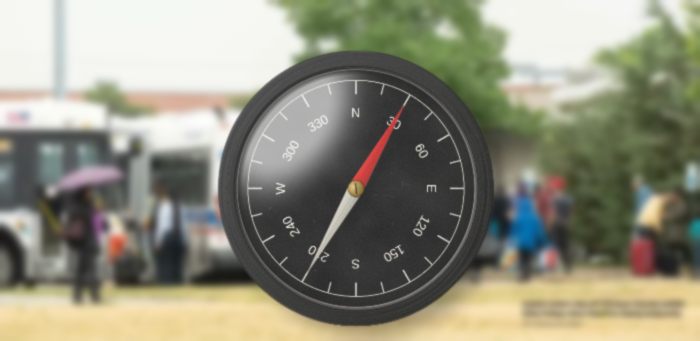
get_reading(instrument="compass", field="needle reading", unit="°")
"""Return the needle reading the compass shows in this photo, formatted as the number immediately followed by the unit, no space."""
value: 30°
